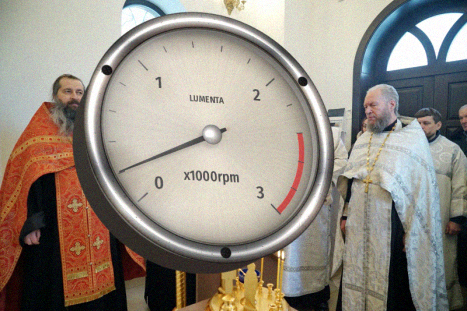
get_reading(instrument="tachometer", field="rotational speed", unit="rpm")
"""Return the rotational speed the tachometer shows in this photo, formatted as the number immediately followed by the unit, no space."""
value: 200rpm
